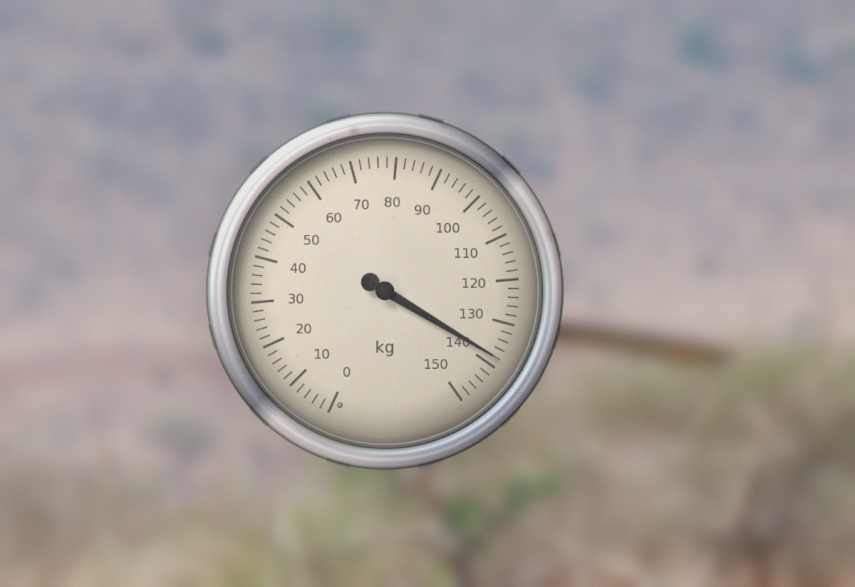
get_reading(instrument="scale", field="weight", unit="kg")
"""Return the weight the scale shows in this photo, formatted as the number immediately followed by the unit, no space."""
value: 138kg
